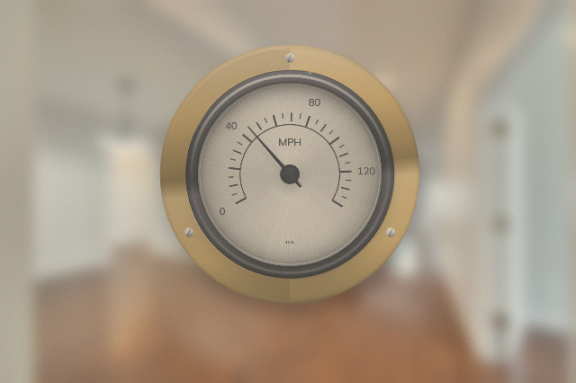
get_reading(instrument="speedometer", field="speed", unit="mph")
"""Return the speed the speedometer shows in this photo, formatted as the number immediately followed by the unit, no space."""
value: 45mph
